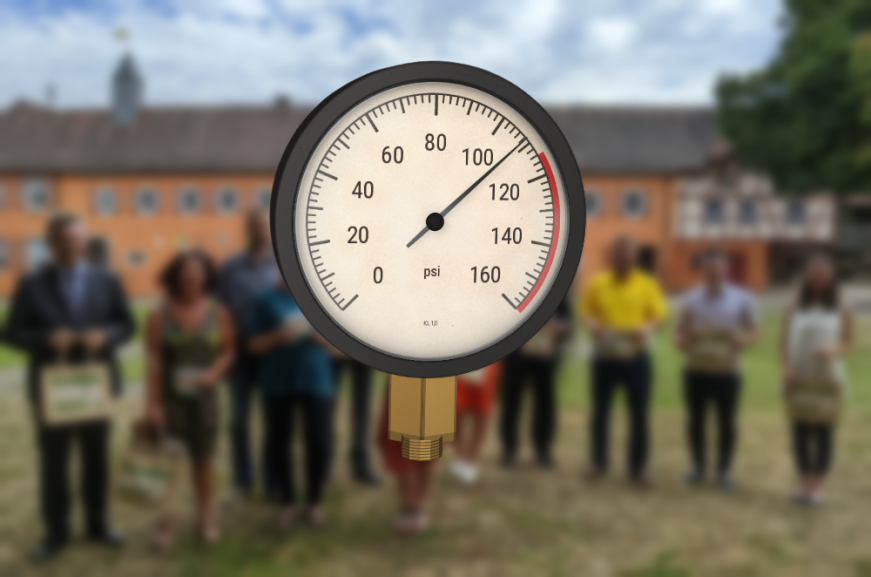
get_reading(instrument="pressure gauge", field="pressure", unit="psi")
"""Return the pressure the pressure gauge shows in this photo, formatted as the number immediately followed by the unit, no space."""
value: 108psi
